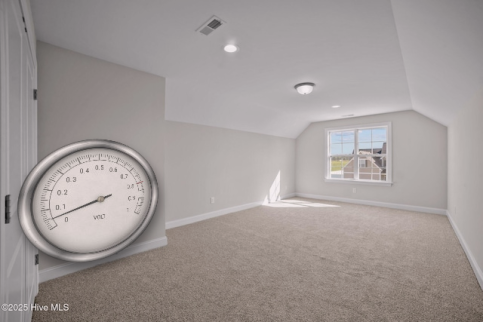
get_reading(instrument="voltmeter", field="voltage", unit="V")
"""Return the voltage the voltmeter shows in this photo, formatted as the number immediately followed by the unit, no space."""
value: 0.05V
